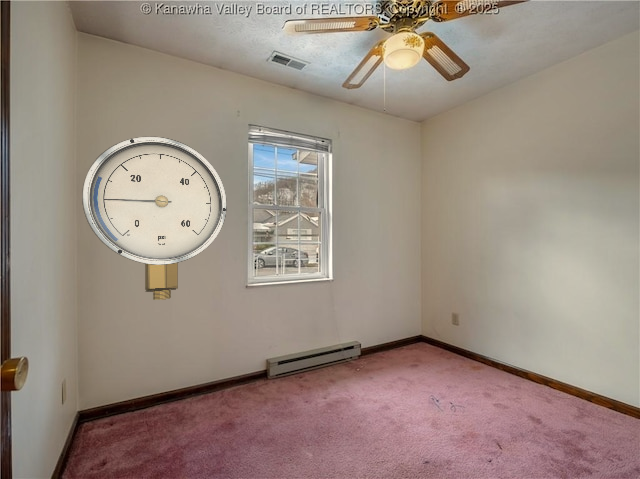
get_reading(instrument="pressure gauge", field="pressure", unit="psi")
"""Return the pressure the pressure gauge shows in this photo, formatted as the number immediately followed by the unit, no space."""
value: 10psi
